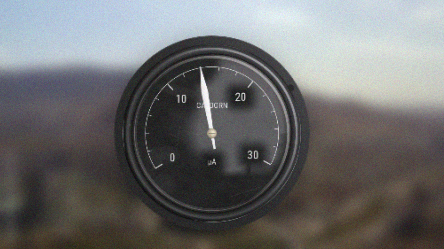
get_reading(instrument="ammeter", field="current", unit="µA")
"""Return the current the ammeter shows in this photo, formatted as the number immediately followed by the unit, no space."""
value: 14µA
